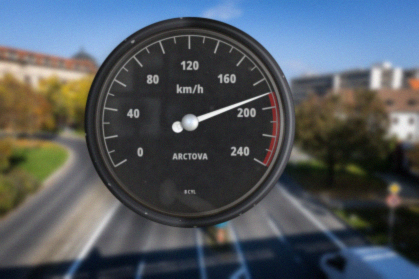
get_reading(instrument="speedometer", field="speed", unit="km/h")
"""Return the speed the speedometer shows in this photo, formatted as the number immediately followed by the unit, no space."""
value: 190km/h
